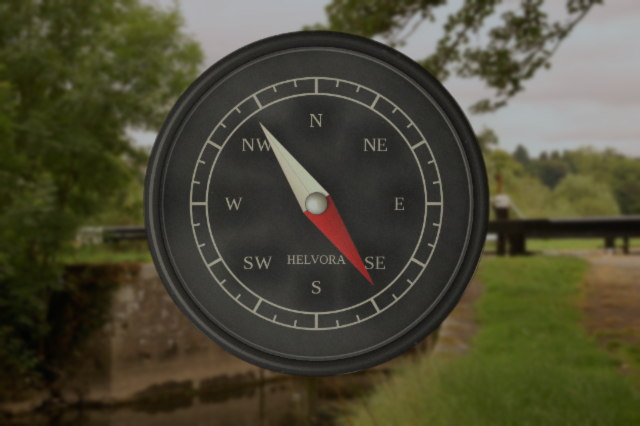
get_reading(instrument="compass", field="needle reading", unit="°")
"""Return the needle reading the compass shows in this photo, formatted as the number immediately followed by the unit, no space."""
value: 145°
